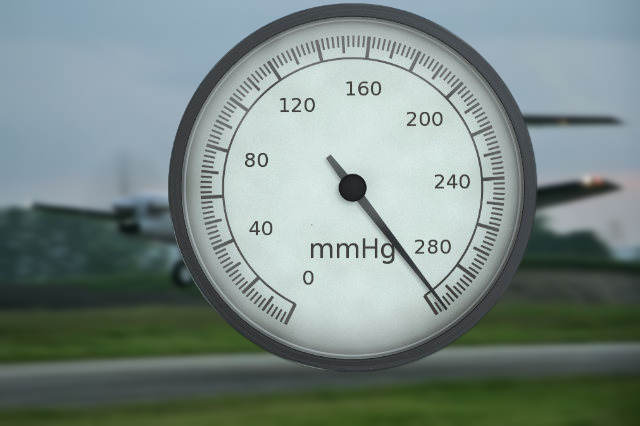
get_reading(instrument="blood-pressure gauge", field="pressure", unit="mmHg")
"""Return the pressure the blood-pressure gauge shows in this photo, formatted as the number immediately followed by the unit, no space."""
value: 296mmHg
